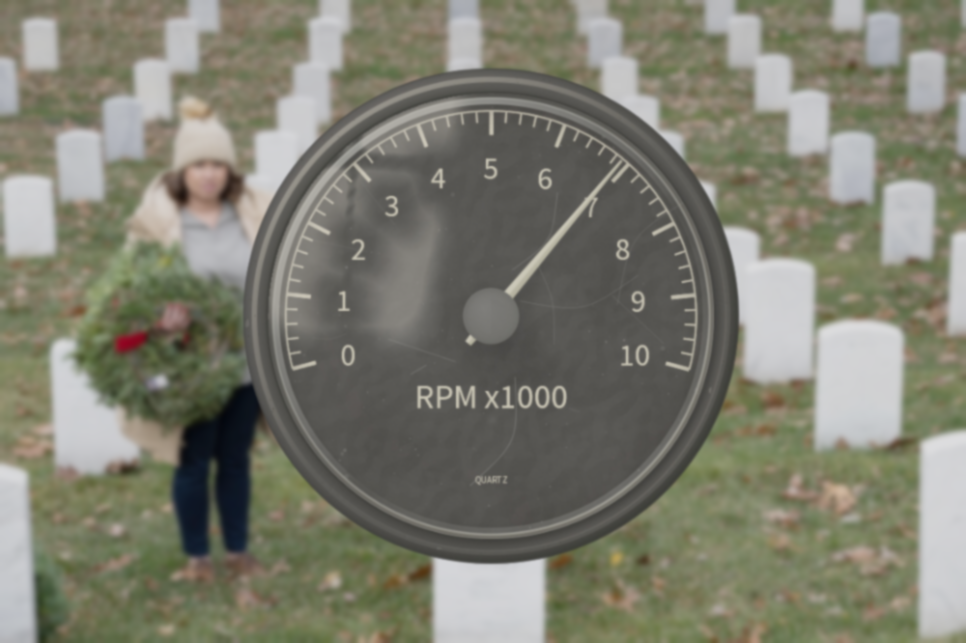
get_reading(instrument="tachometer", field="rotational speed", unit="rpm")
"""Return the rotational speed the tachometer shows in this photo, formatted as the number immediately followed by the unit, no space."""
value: 6900rpm
